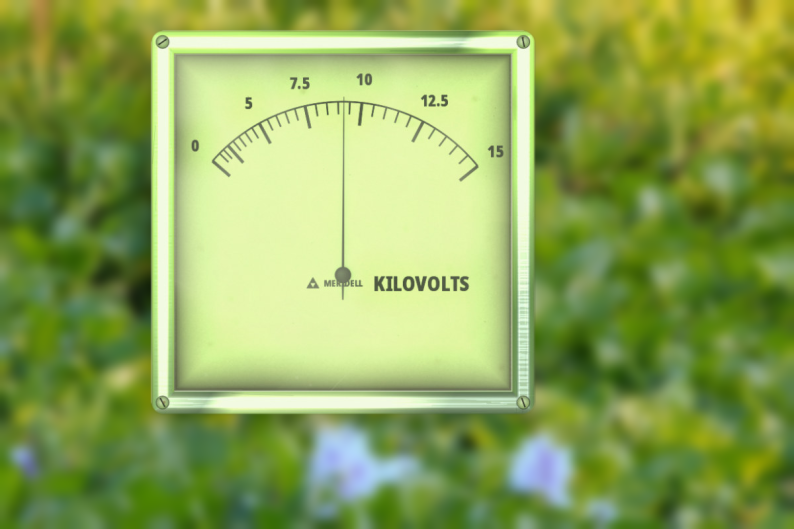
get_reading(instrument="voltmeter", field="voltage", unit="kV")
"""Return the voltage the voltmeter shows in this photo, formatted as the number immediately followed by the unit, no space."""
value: 9.25kV
